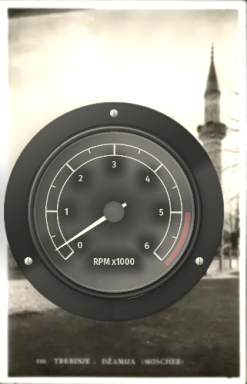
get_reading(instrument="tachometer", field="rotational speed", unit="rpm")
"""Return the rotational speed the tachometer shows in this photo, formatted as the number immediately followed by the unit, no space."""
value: 250rpm
